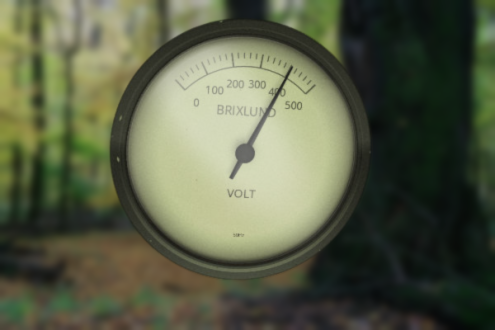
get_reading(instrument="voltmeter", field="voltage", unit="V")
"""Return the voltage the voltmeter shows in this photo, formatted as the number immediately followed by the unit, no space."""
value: 400V
